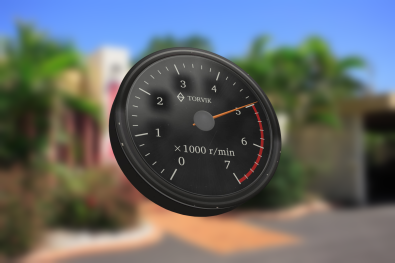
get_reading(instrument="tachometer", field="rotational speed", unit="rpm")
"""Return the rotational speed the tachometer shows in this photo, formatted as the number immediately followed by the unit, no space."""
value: 5000rpm
